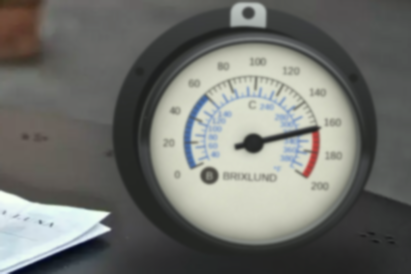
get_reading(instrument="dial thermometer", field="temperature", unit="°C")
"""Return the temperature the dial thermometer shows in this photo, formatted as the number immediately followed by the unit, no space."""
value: 160°C
